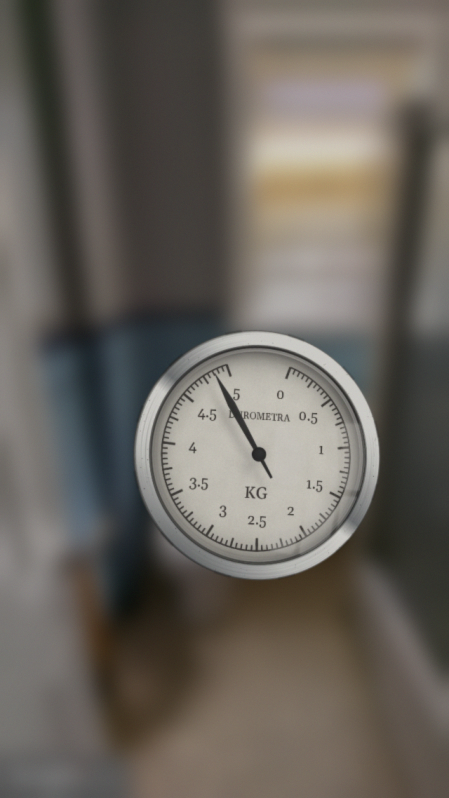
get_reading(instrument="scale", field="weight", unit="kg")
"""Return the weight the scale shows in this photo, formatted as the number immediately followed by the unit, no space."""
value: 4.85kg
